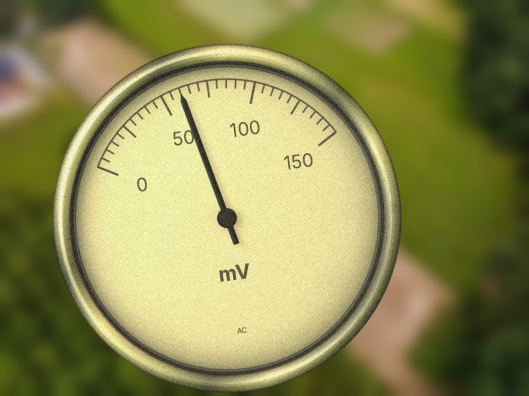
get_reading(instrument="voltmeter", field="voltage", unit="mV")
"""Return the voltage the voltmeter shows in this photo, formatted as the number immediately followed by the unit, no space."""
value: 60mV
